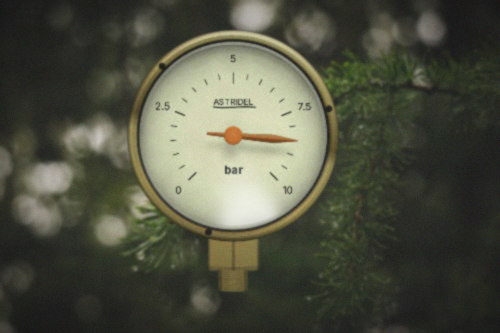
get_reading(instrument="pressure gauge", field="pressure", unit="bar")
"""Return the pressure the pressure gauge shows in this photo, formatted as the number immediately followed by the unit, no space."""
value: 8.5bar
